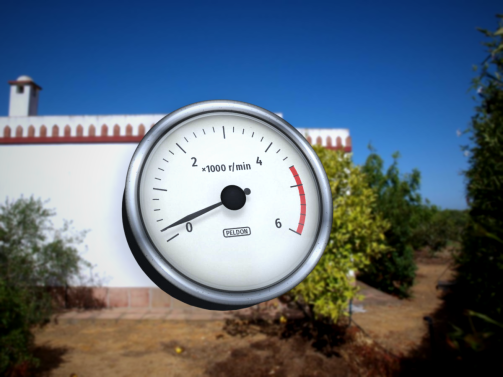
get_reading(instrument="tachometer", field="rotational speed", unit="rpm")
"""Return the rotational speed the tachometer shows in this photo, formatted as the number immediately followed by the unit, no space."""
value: 200rpm
